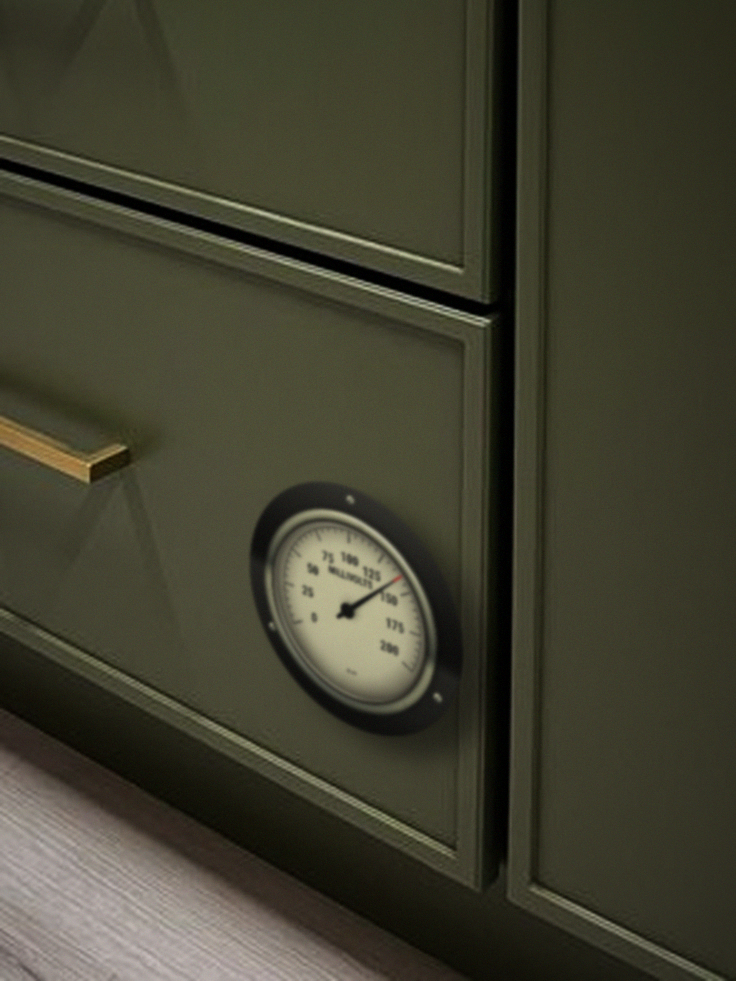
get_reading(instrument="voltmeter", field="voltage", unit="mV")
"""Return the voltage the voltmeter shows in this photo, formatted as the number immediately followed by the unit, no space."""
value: 140mV
